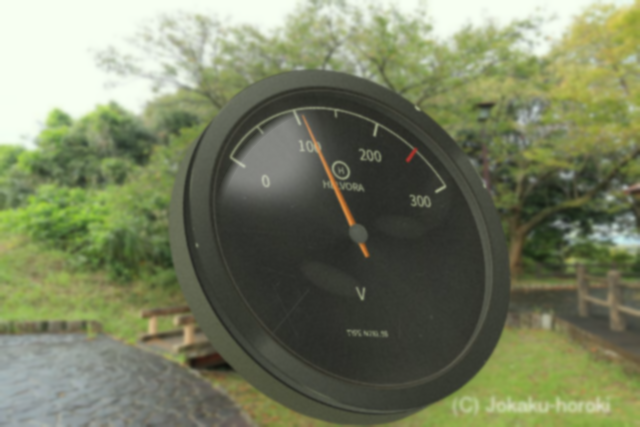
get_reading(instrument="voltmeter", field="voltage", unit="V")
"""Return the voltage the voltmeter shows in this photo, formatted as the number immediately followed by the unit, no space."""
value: 100V
